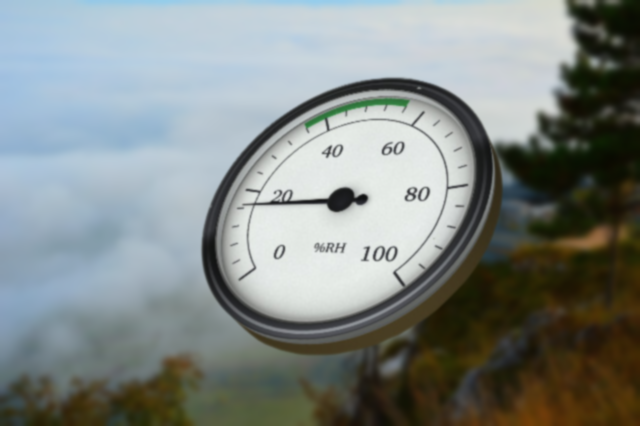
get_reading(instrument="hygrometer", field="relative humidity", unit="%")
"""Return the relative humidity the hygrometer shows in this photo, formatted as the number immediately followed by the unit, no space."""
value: 16%
